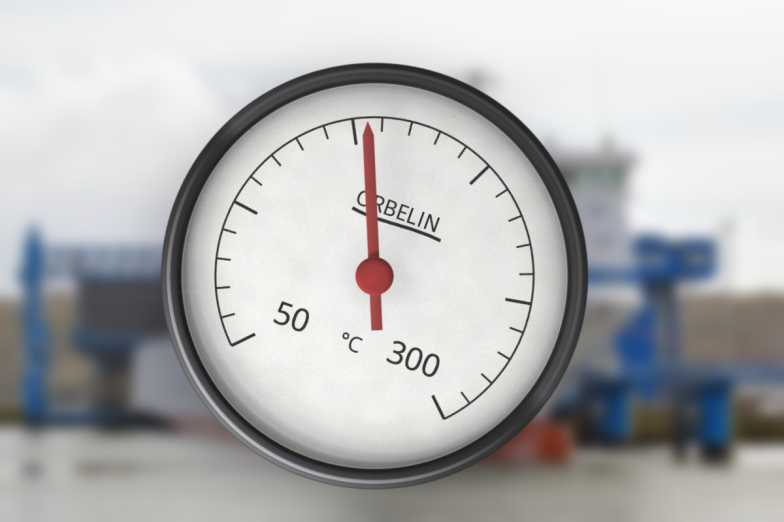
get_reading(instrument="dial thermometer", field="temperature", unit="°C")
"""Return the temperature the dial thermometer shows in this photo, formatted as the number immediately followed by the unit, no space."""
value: 155°C
